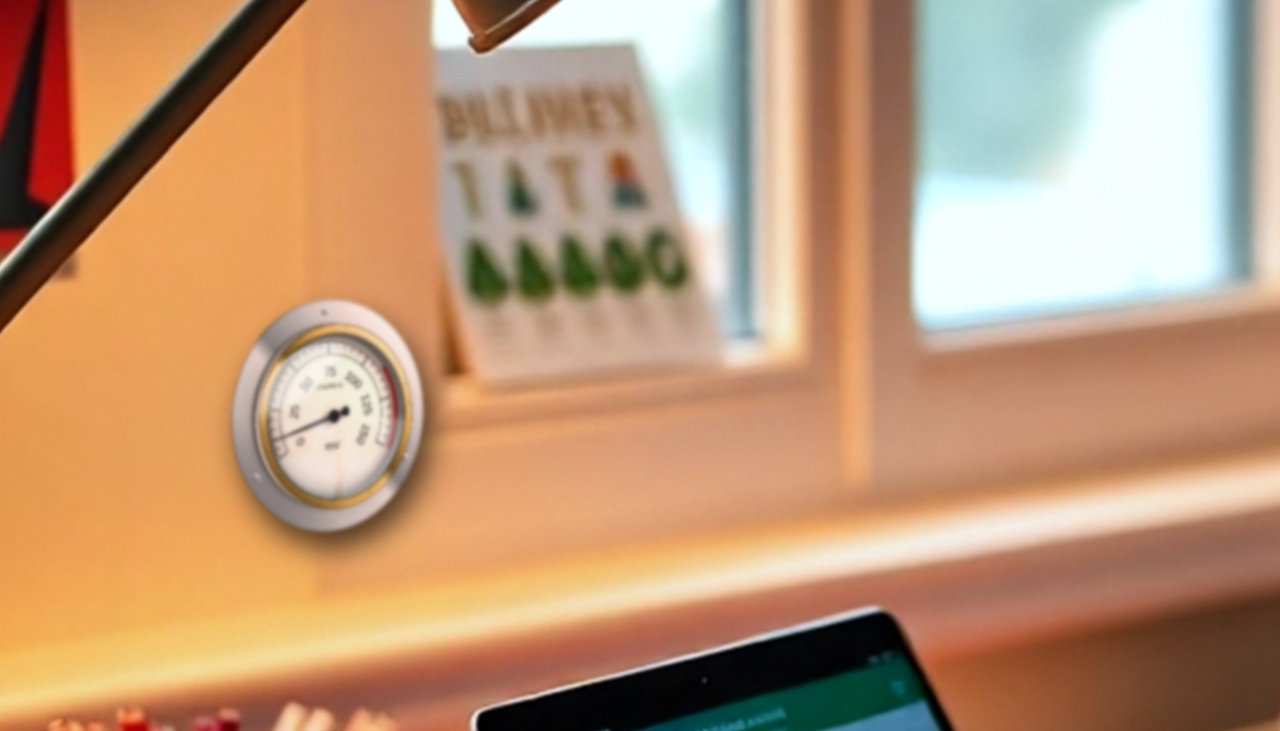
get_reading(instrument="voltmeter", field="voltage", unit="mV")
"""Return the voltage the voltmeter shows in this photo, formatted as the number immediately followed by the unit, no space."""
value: 10mV
